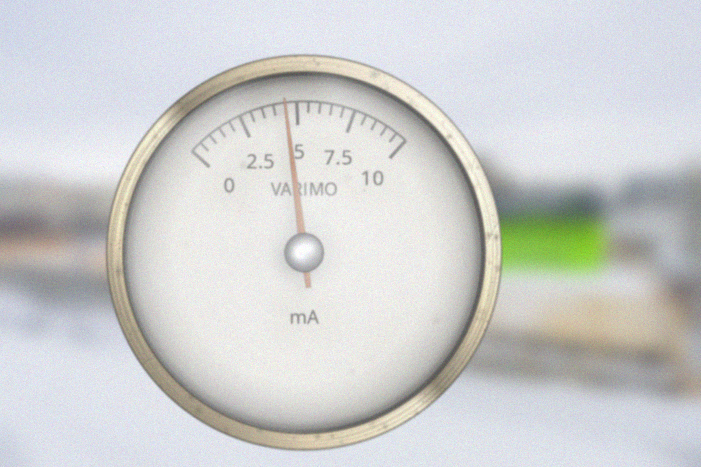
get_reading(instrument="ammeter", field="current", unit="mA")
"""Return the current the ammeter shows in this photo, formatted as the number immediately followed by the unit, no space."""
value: 4.5mA
